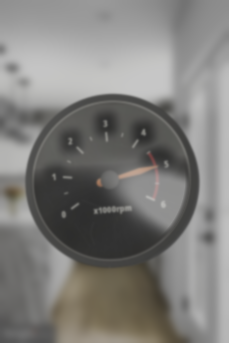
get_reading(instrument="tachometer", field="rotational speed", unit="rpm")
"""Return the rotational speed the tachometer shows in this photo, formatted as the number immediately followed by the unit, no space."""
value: 5000rpm
